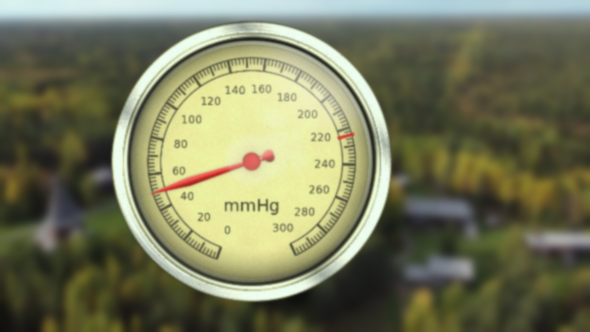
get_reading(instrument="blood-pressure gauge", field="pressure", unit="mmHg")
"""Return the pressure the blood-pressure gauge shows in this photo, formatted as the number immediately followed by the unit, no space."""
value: 50mmHg
